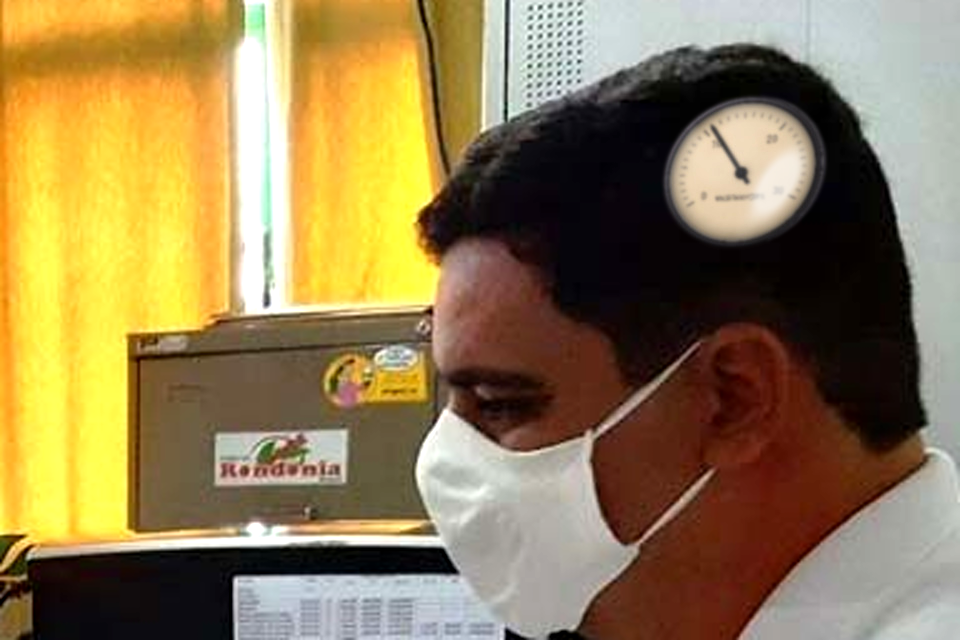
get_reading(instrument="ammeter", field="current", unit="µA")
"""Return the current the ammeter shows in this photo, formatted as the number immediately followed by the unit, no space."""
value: 11µA
